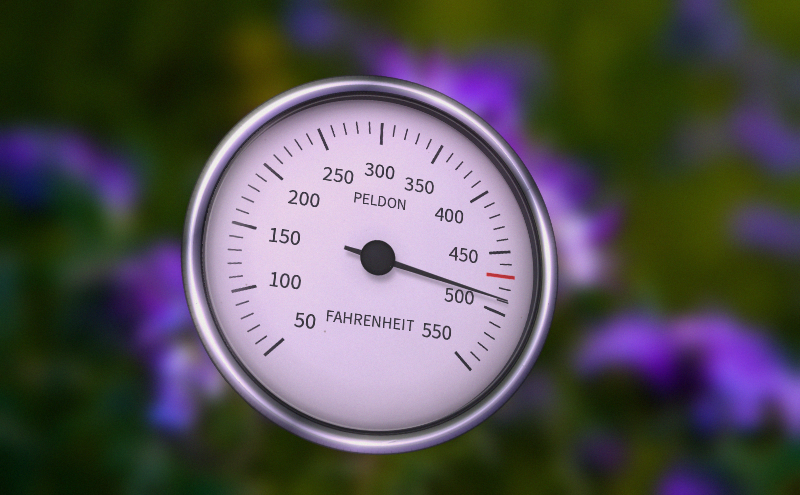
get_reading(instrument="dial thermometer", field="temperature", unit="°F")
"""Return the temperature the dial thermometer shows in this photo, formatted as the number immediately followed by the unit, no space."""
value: 490°F
